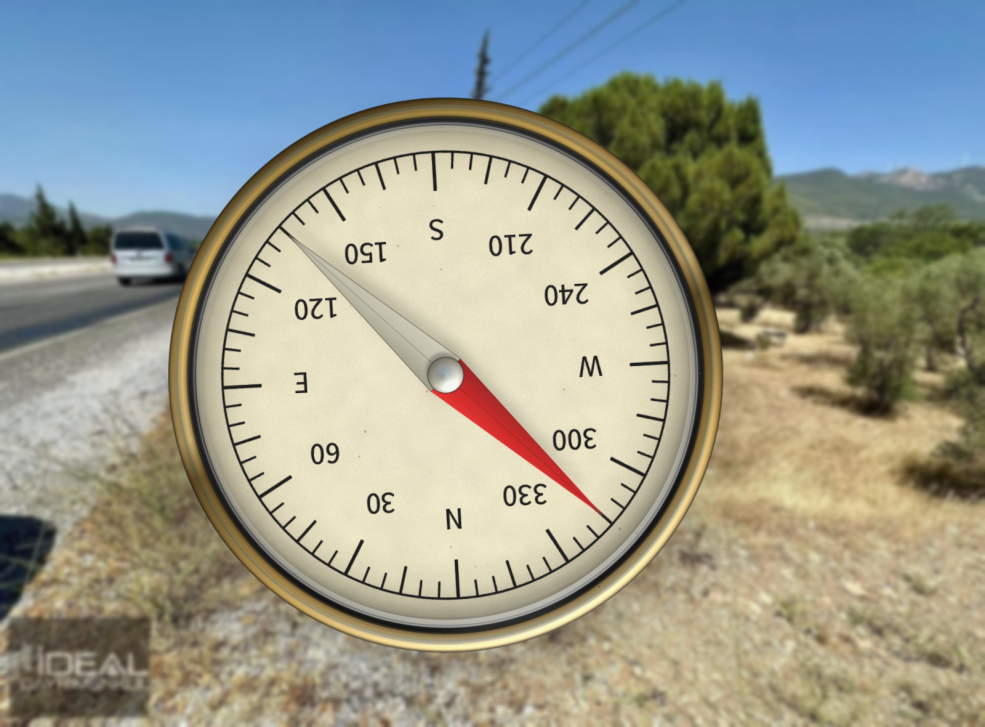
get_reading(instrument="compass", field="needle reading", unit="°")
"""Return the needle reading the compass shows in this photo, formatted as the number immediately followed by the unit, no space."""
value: 315°
